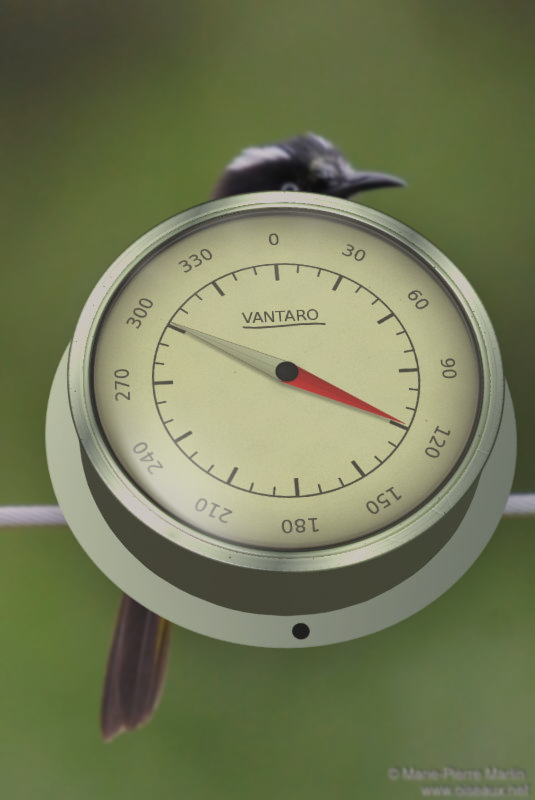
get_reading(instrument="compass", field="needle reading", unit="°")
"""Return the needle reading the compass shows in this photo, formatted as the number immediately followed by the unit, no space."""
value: 120°
